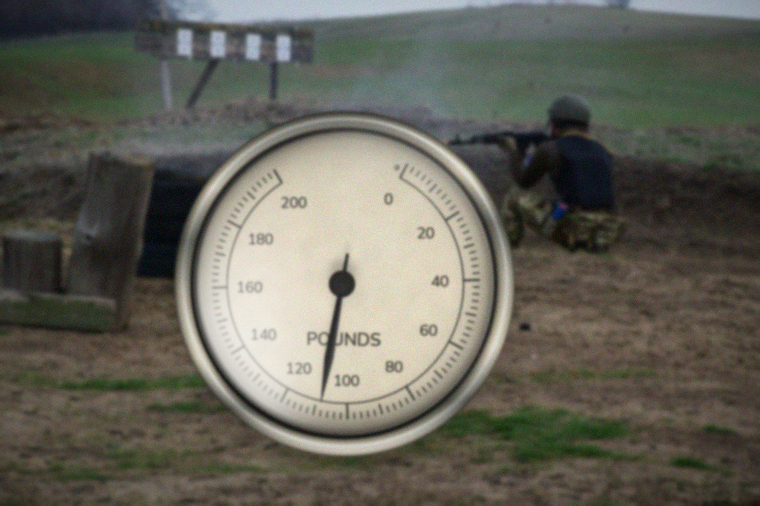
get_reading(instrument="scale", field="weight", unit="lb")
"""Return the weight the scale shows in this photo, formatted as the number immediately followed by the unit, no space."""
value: 108lb
